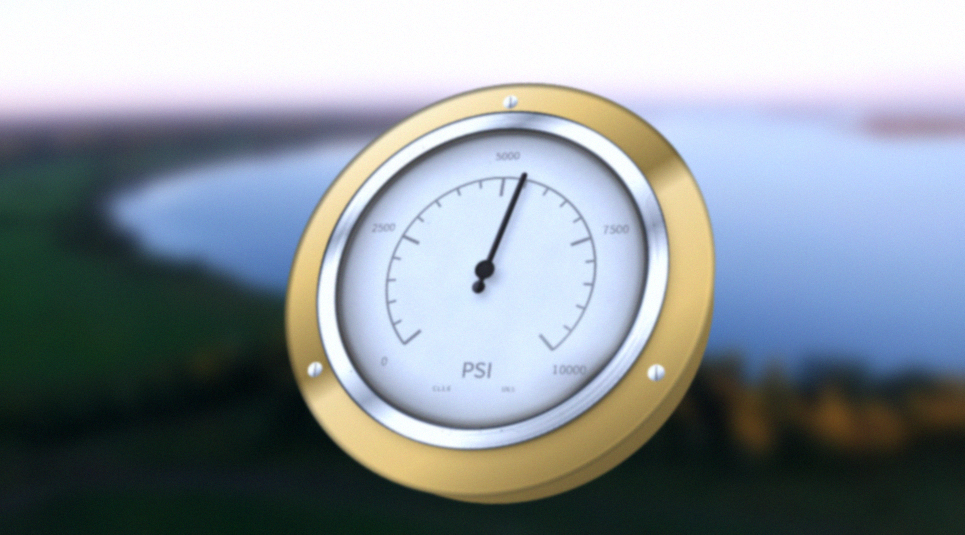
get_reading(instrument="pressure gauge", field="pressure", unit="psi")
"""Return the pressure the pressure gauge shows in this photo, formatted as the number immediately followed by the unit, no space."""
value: 5500psi
